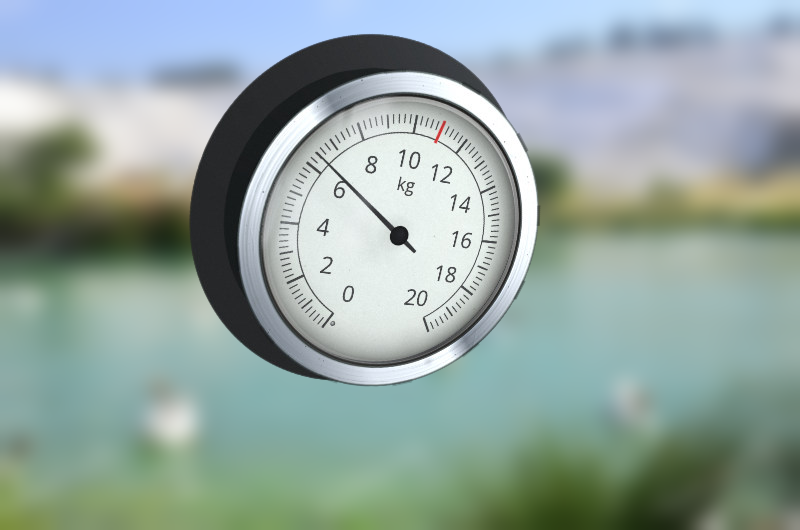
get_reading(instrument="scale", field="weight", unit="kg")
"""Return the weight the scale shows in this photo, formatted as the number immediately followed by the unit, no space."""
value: 6.4kg
